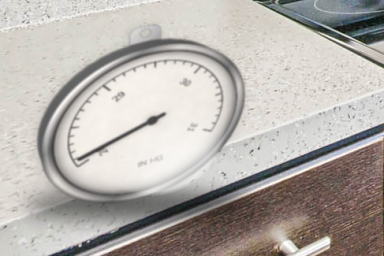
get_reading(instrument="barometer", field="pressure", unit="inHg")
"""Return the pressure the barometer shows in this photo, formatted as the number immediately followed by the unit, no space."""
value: 28.1inHg
